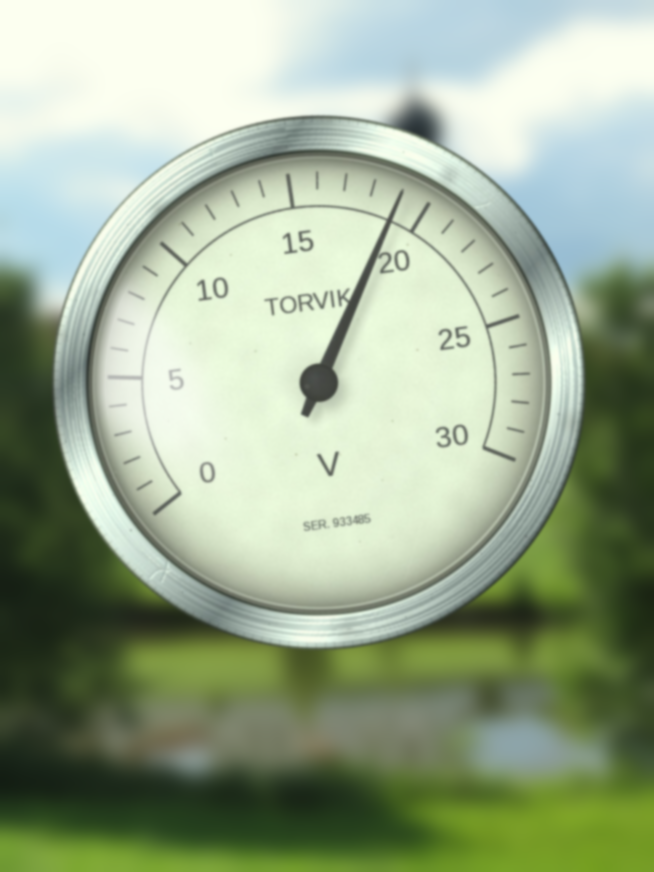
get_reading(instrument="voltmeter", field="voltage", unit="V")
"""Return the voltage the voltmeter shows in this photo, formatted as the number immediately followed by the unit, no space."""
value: 19V
